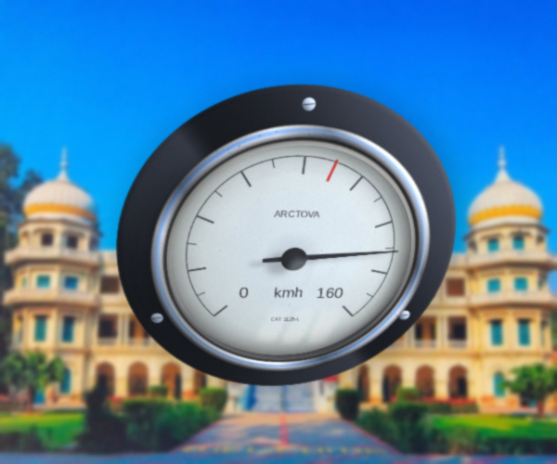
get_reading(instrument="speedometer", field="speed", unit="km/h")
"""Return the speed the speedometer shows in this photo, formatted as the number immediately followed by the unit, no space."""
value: 130km/h
